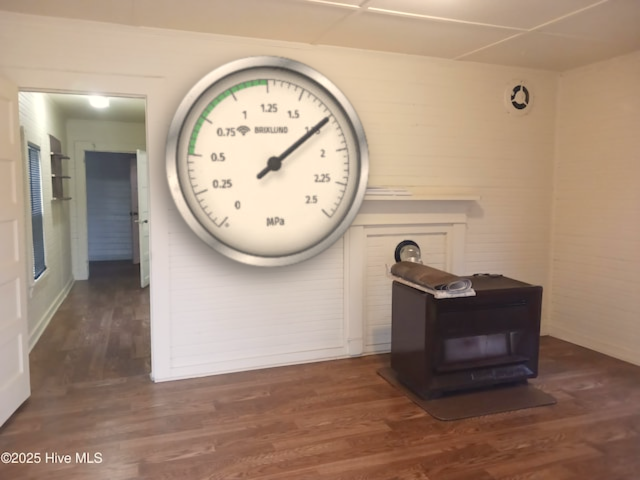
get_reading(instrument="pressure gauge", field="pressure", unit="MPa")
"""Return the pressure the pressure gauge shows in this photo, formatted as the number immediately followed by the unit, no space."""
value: 1.75MPa
